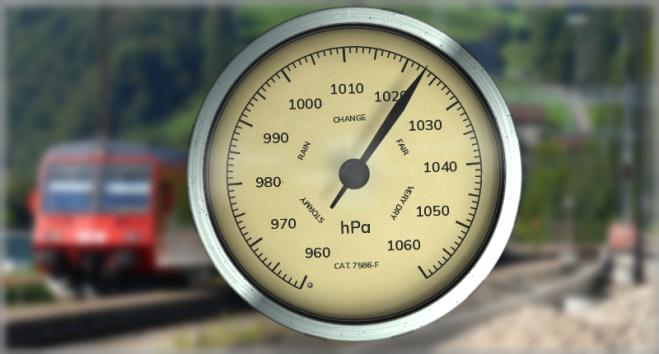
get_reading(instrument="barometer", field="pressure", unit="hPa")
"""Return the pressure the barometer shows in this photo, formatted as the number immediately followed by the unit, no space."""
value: 1023hPa
